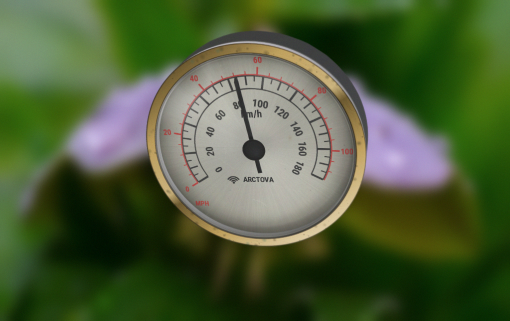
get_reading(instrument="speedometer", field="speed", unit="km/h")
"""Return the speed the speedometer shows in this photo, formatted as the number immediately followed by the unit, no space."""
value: 85km/h
